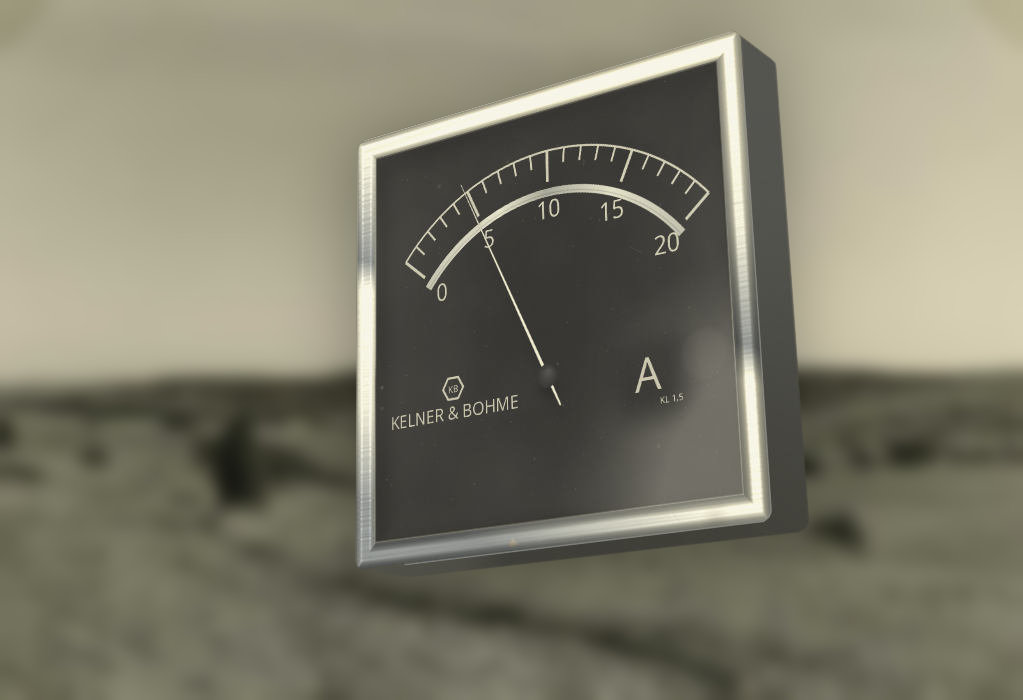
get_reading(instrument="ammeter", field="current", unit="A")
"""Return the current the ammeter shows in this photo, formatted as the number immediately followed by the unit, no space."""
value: 5A
